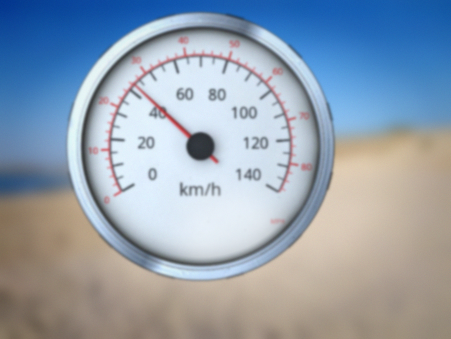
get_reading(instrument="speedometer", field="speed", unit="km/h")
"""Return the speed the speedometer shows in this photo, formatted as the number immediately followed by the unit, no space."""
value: 42.5km/h
